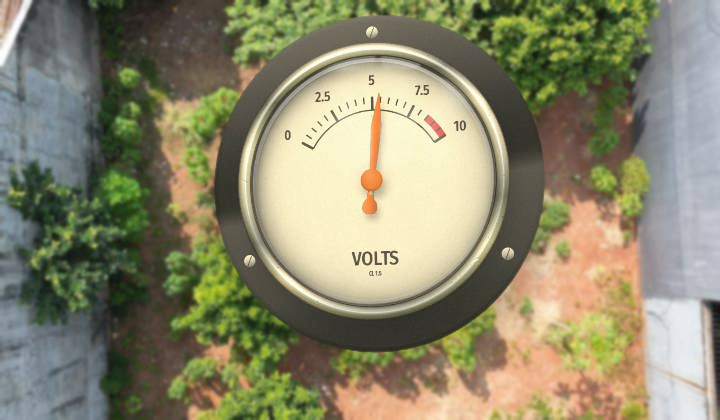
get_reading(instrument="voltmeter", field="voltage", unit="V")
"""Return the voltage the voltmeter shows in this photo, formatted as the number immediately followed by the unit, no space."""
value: 5.5V
